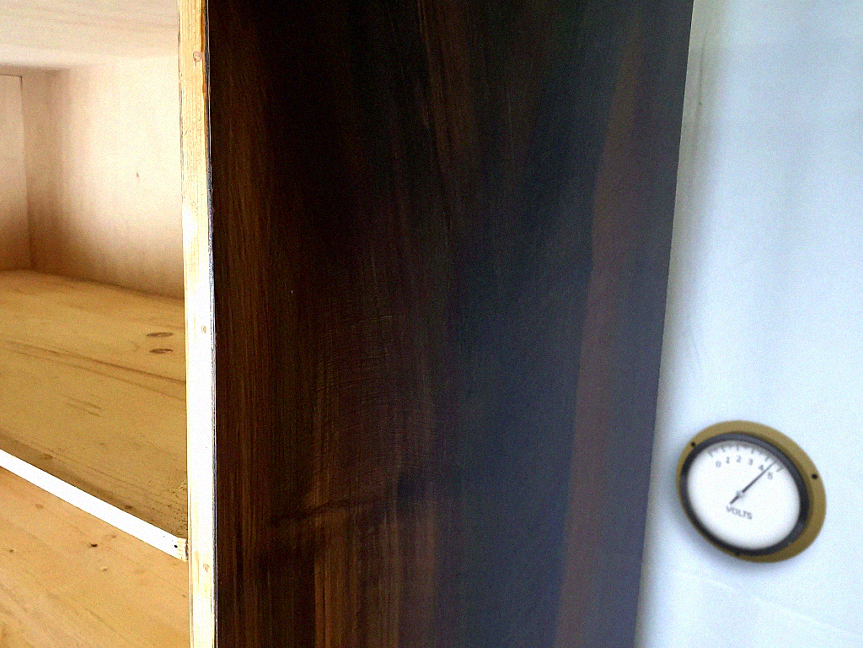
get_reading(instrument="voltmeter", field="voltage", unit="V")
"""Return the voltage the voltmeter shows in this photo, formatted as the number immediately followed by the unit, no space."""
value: 4.5V
